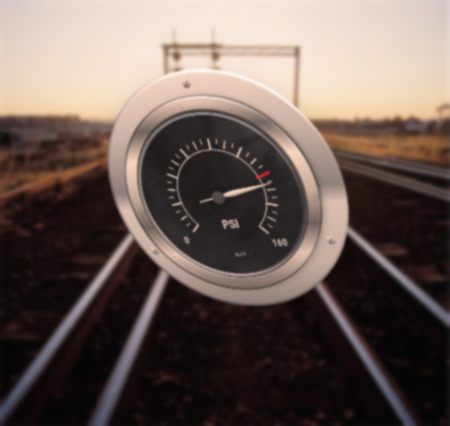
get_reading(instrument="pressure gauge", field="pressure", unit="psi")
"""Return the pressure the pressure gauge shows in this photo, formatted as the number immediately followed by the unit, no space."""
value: 125psi
